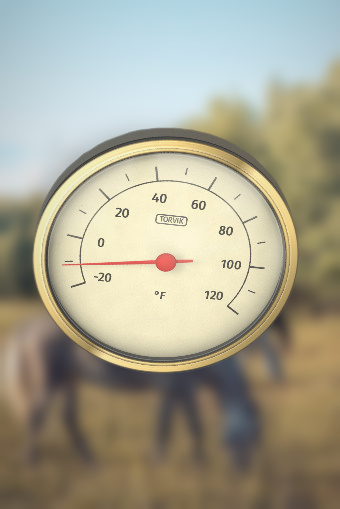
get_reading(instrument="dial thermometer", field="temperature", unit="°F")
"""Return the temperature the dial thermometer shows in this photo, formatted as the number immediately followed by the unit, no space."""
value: -10°F
